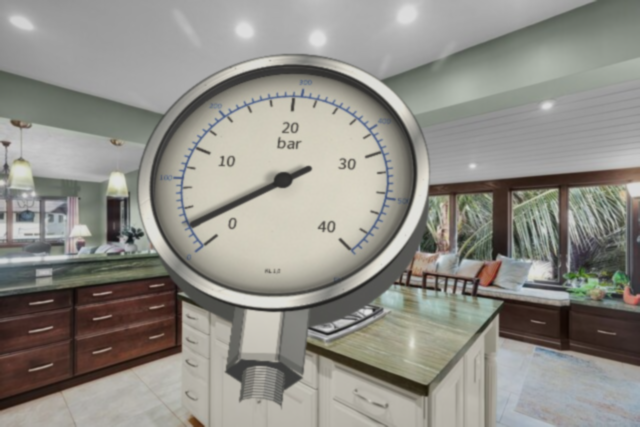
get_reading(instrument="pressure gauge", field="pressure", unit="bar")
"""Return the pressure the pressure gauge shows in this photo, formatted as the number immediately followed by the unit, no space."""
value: 2bar
